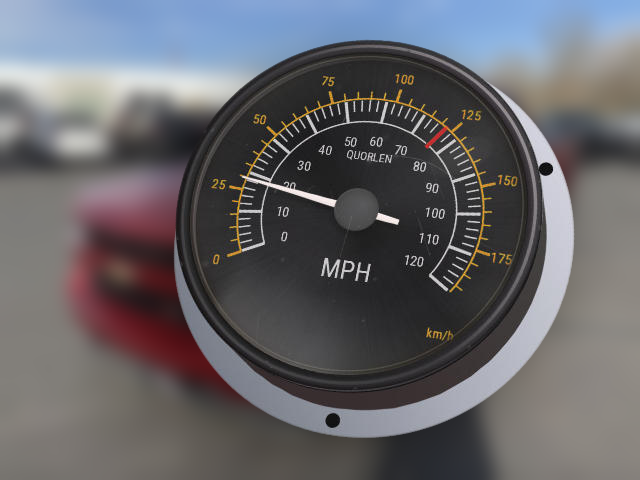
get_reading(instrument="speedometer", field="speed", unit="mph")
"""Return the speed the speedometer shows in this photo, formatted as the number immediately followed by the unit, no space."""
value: 18mph
